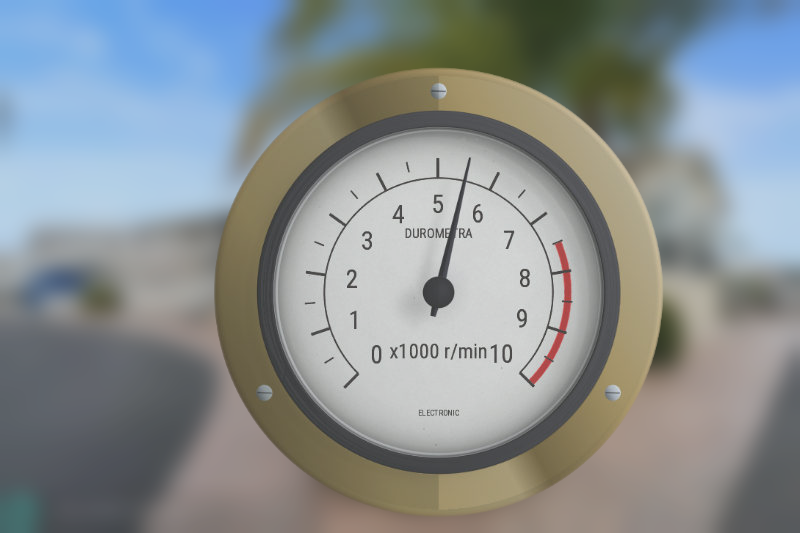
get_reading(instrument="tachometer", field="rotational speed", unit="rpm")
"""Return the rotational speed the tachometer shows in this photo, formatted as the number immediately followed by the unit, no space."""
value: 5500rpm
